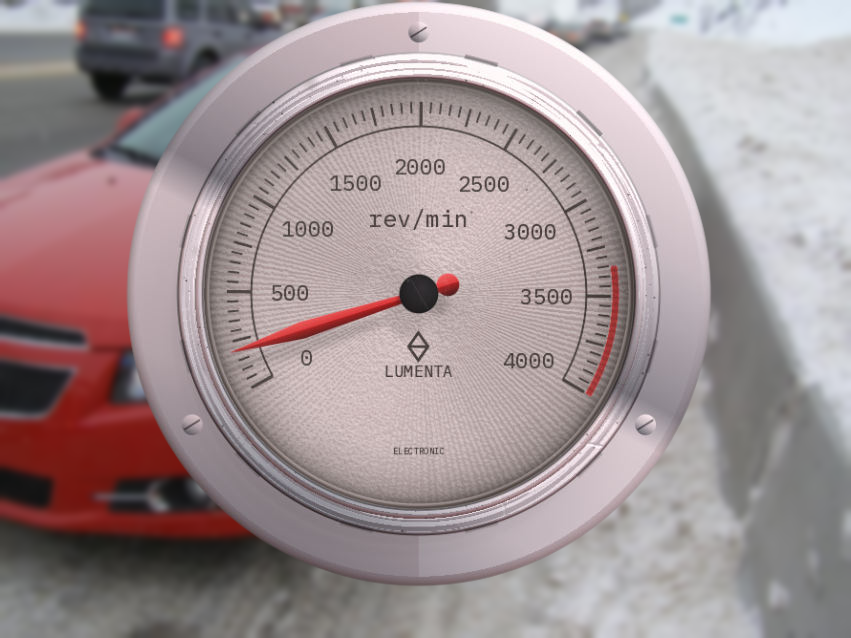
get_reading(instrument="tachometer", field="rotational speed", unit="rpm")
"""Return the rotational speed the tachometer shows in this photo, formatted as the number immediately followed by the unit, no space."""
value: 200rpm
